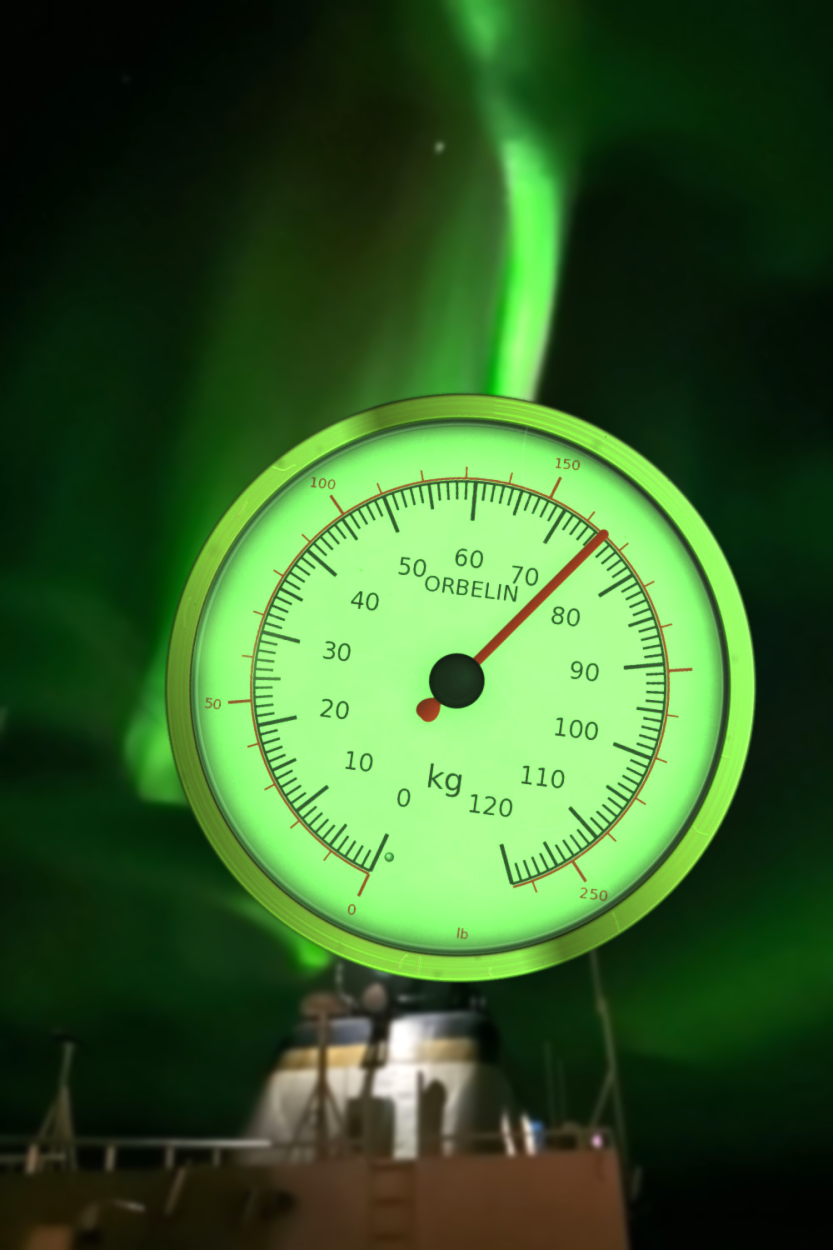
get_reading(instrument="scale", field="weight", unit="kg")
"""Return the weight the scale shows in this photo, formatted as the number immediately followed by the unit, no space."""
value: 75kg
